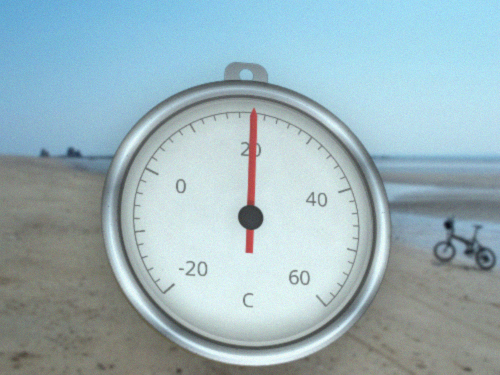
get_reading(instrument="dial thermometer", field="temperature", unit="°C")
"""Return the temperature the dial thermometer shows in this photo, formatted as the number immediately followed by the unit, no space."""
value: 20°C
